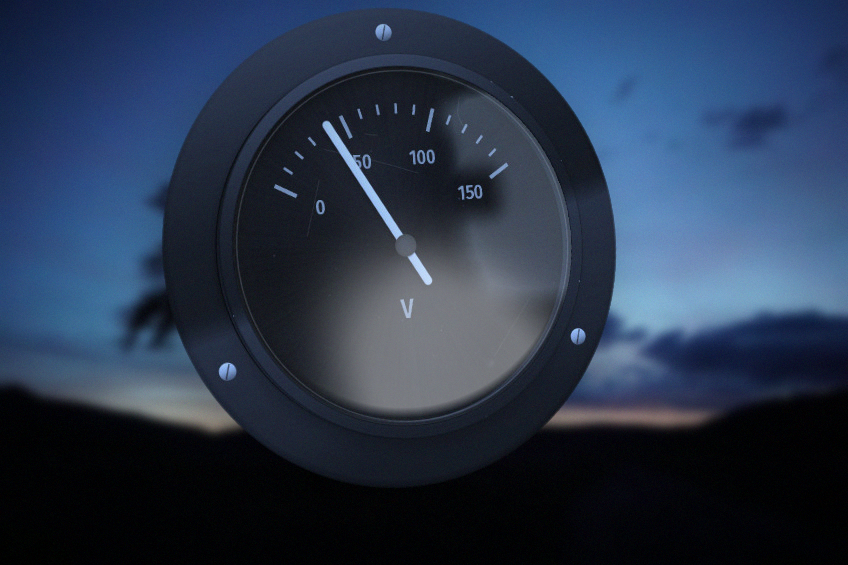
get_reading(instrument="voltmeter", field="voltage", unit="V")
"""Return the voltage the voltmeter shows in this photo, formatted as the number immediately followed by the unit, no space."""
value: 40V
